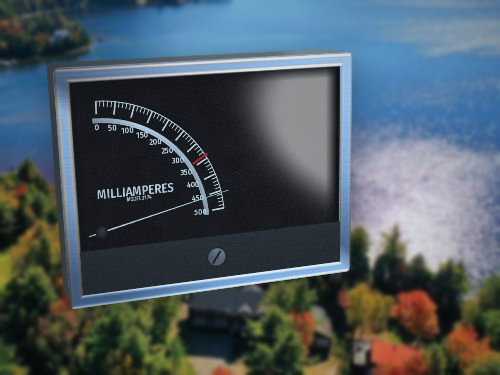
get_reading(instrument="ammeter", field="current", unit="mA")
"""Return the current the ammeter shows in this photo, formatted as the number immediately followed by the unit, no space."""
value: 450mA
